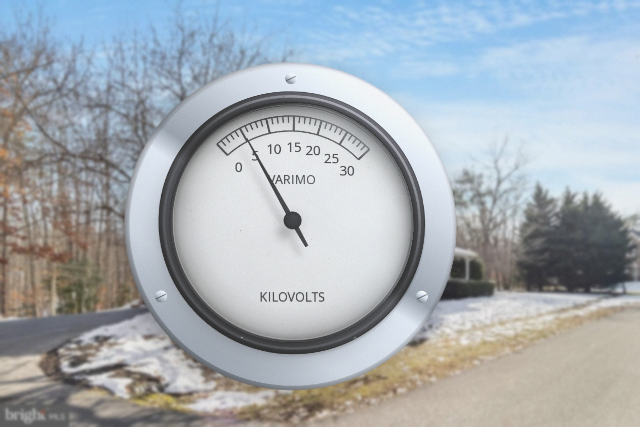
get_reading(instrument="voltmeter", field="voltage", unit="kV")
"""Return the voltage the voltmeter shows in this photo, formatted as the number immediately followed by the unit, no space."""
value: 5kV
